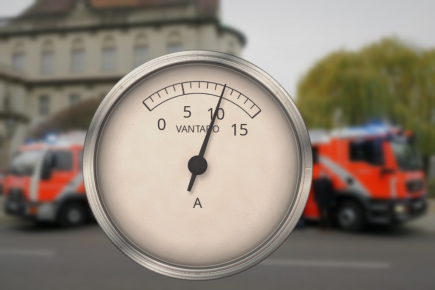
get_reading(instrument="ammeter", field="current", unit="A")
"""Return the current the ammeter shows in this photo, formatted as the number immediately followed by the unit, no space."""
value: 10A
